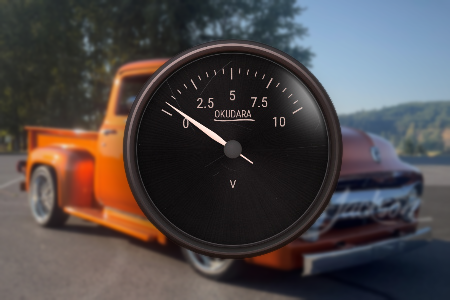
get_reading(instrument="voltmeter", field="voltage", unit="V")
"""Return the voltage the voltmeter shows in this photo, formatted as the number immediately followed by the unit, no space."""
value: 0.5V
